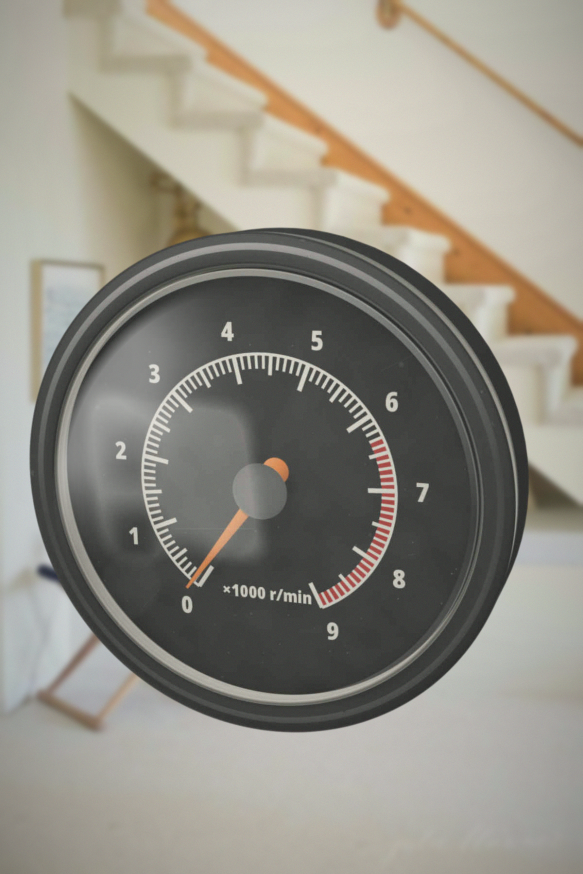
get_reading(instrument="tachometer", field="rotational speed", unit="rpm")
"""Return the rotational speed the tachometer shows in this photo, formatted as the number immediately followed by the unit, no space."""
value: 100rpm
